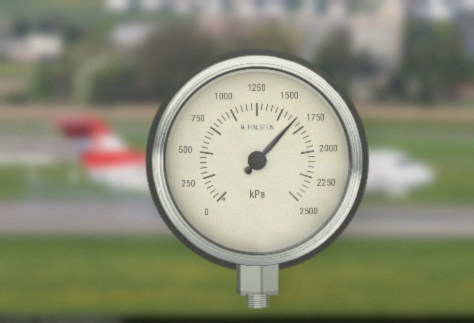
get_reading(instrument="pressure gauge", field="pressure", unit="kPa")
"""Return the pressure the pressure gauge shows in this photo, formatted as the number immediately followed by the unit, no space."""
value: 1650kPa
